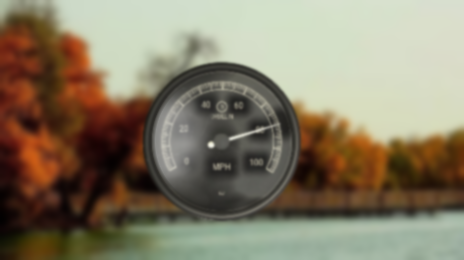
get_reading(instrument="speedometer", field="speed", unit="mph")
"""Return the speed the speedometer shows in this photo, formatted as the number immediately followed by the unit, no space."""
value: 80mph
